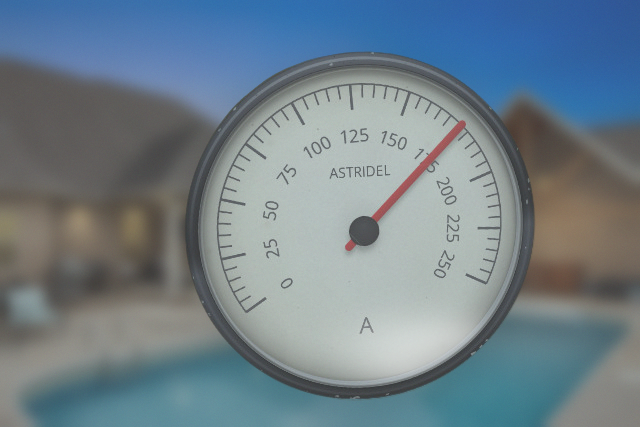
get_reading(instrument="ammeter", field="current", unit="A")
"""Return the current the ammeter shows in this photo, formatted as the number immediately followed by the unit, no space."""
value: 175A
